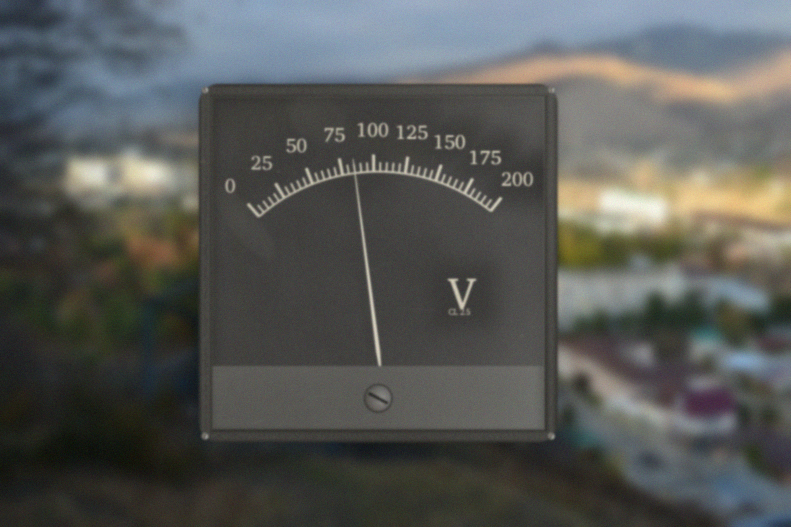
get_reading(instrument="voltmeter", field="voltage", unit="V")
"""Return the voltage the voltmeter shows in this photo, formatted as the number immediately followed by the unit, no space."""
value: 85V
